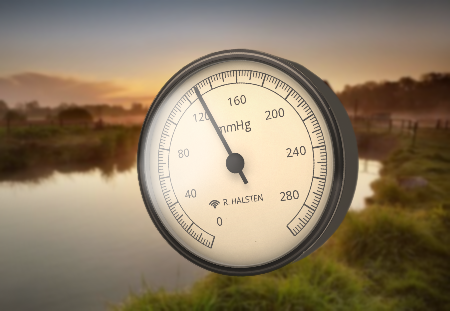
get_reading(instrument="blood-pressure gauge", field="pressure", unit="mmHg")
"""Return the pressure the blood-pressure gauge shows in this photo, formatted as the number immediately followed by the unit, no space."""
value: 130mmHg
